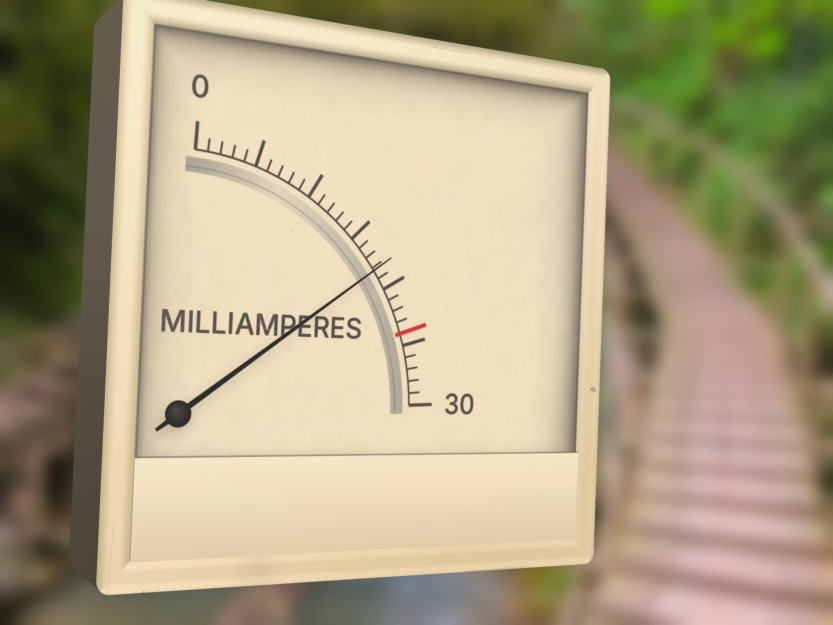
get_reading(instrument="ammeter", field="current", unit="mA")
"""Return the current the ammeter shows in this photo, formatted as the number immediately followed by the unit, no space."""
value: 18mA
